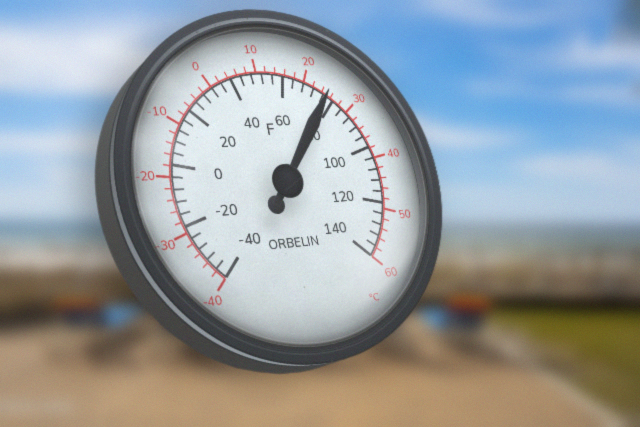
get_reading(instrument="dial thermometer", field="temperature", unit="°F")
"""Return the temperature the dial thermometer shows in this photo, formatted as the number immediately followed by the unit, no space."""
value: 76°F
